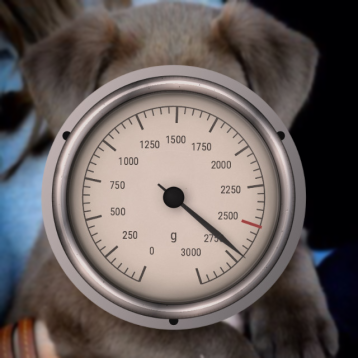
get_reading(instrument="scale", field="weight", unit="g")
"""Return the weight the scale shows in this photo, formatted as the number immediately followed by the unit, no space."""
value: 2700g
